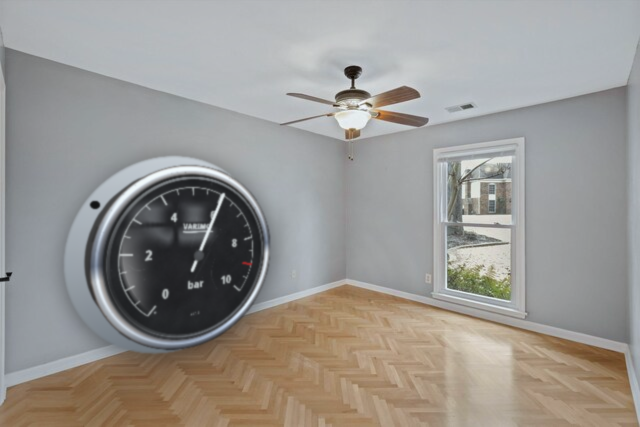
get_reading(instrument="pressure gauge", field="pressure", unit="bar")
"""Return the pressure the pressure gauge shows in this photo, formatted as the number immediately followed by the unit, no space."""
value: 6bar
